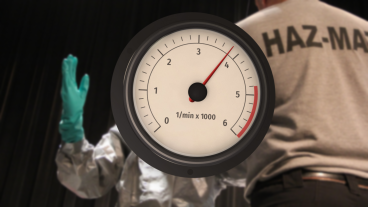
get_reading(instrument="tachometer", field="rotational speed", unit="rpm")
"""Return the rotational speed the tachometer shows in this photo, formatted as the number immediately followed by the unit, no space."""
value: 3800rpm
